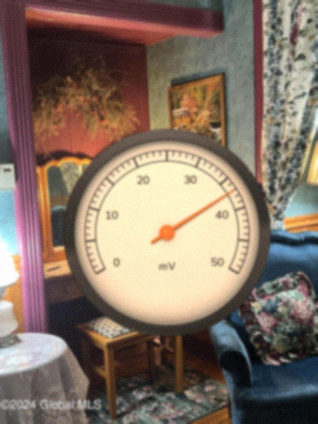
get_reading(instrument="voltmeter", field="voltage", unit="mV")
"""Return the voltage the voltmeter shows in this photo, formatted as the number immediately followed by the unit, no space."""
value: 37mV
